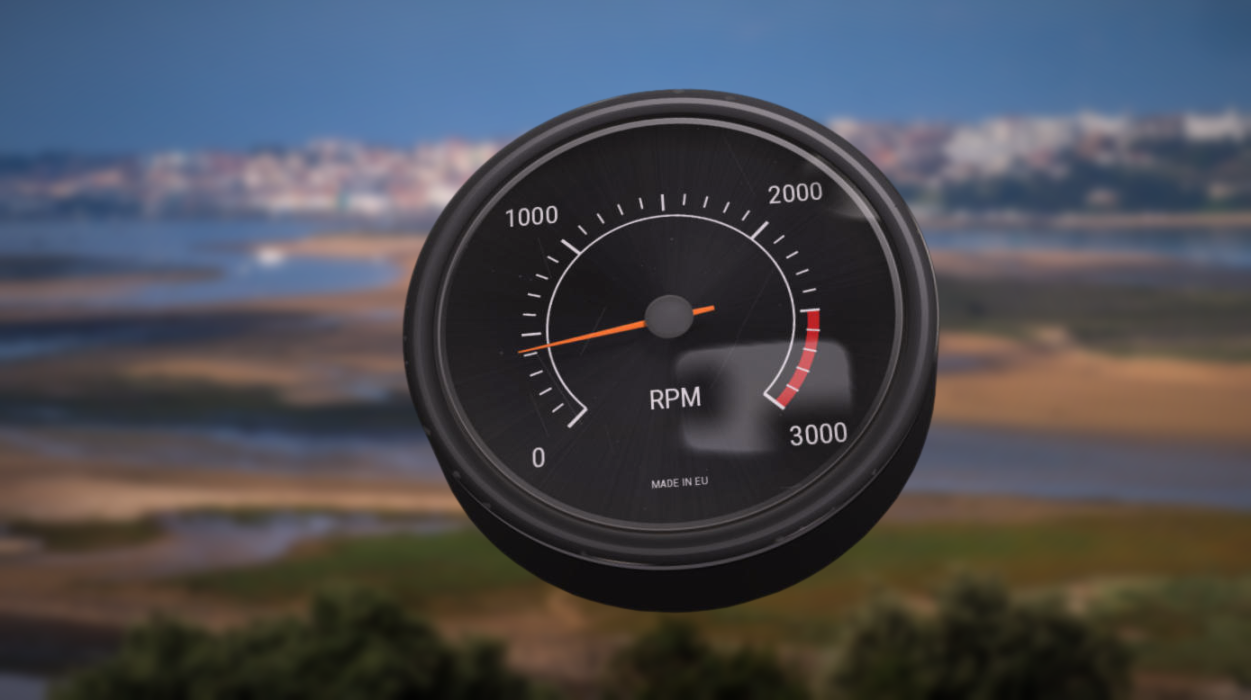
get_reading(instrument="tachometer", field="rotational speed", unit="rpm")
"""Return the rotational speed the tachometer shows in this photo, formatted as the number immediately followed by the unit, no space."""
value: 400rpm
